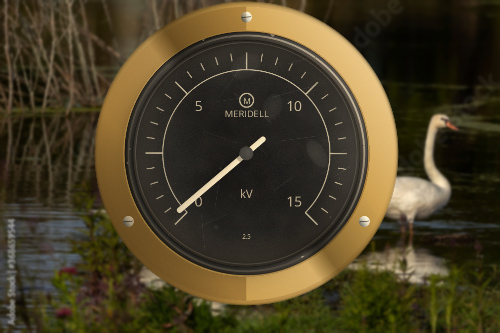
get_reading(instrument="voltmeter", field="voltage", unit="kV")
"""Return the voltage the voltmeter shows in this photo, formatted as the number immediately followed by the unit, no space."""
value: 0.25kV
